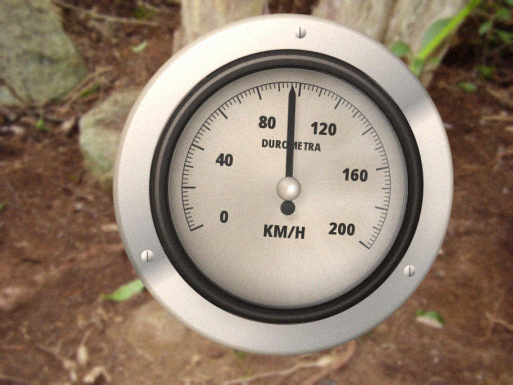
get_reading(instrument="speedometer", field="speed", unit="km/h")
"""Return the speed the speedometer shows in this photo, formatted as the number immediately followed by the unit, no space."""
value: 96km/h
